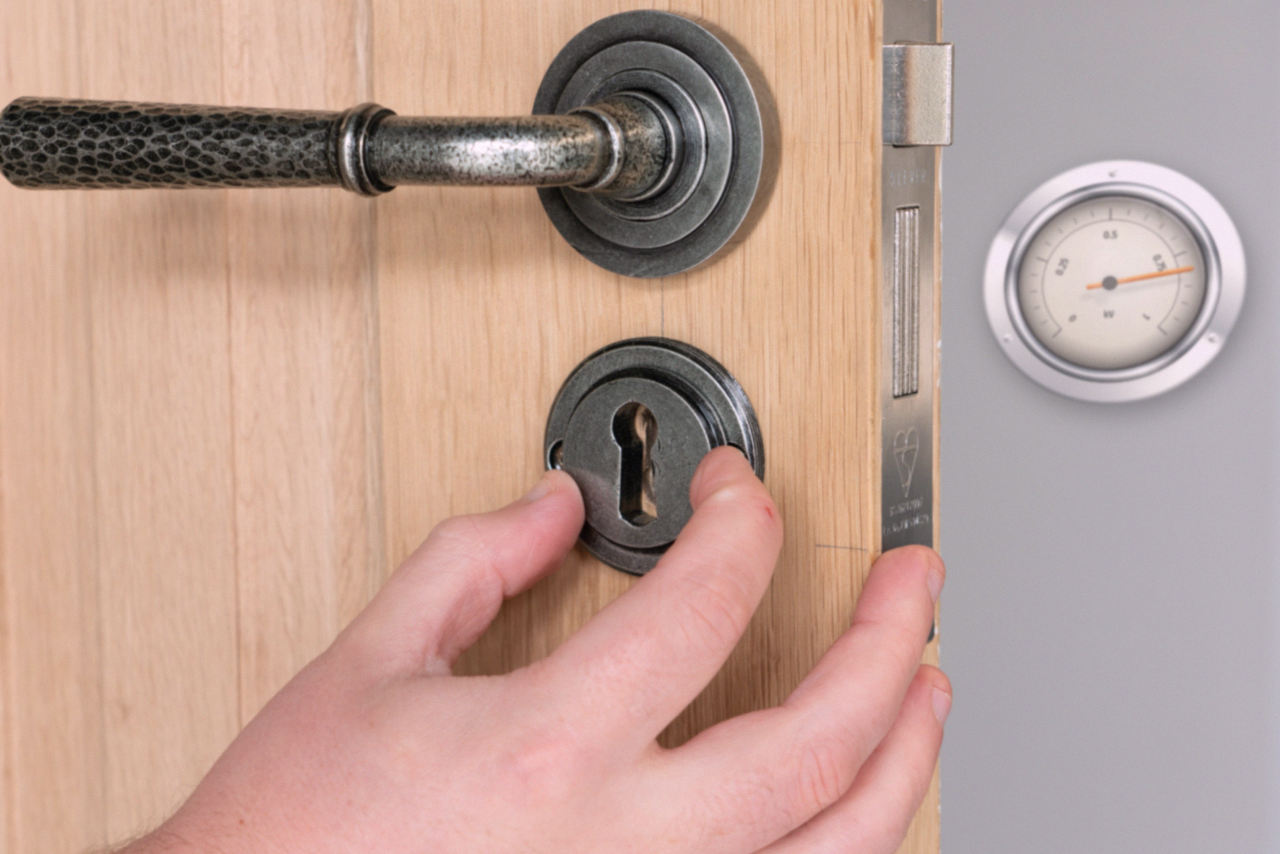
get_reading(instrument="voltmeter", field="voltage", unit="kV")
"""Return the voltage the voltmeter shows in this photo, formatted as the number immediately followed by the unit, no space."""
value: 0.8kV
